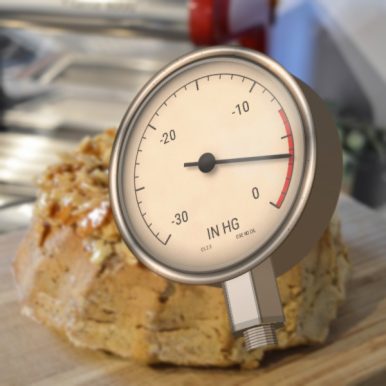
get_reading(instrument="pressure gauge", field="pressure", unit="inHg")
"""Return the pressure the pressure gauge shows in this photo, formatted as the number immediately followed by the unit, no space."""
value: -3.5inHg
